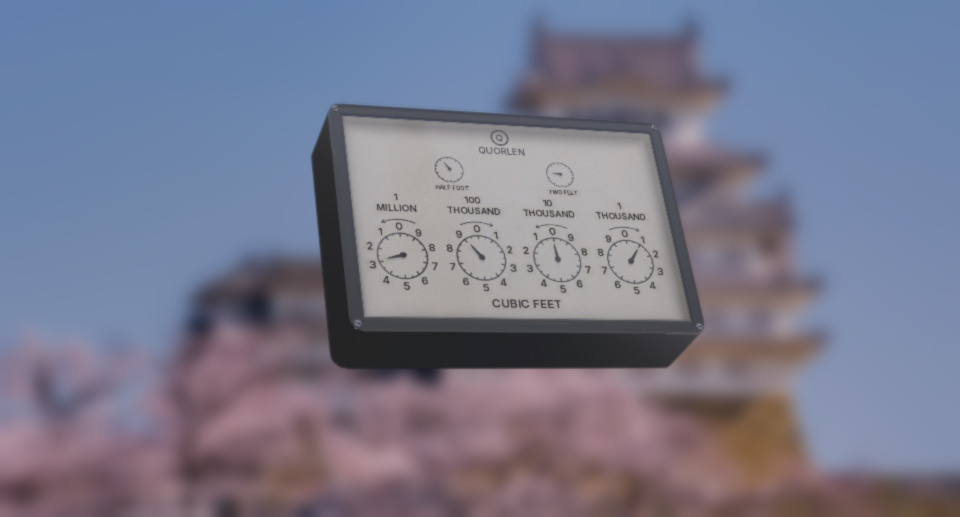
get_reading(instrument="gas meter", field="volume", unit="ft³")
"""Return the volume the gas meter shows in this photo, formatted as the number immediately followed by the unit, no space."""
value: 290100ft³
